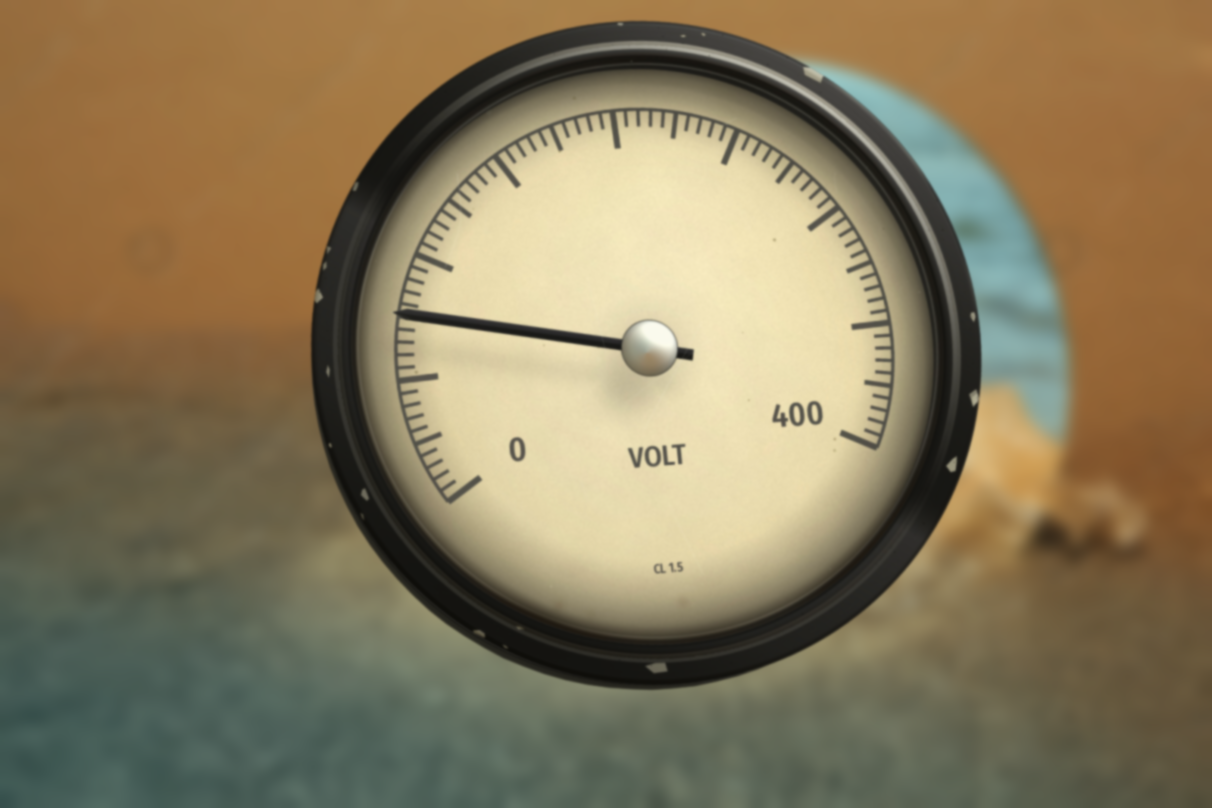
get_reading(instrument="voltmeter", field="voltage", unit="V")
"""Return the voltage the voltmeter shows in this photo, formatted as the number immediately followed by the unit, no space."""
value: 75V
